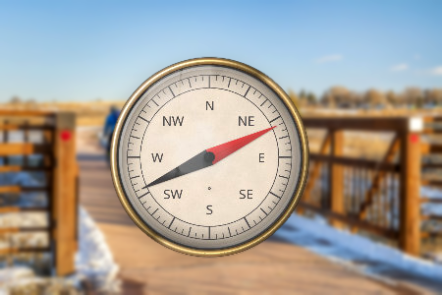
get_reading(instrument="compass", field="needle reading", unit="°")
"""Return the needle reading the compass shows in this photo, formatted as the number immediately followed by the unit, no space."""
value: 65°
